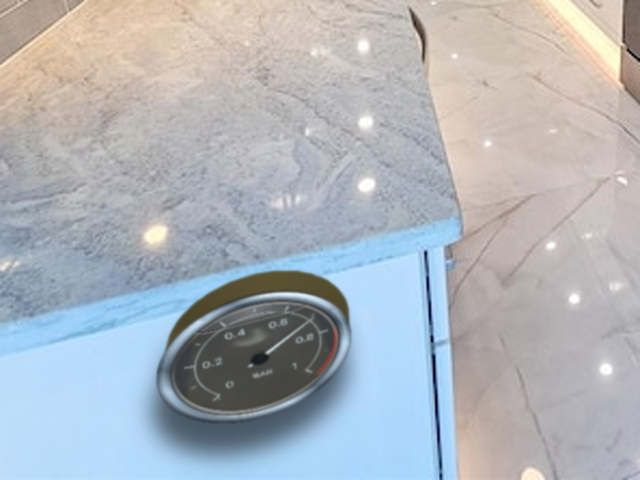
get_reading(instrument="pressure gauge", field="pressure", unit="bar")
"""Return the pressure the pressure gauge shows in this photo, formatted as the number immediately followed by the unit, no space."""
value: 0.7bar
